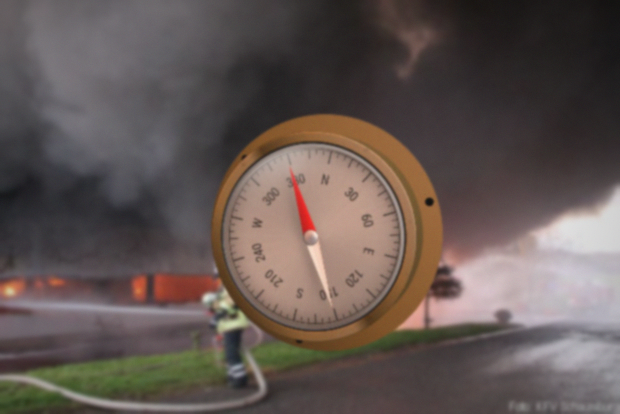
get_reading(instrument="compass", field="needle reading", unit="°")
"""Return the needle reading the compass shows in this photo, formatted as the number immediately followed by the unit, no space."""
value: 330°
